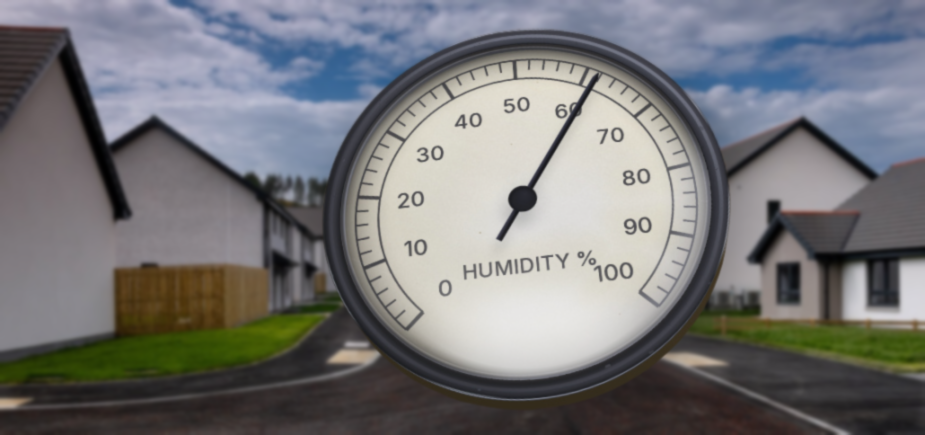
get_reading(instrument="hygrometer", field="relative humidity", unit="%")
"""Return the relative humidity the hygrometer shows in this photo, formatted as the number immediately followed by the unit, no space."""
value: 62%
